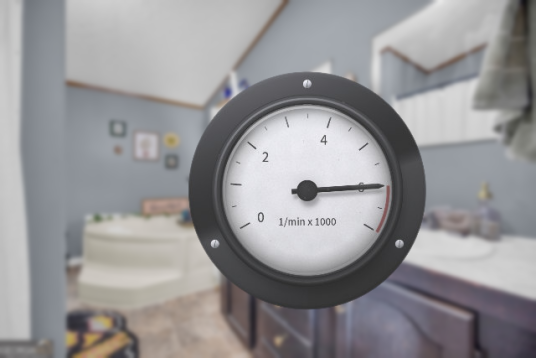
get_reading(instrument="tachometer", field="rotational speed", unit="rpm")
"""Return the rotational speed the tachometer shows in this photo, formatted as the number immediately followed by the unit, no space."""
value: 6000rpm
